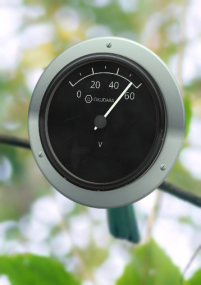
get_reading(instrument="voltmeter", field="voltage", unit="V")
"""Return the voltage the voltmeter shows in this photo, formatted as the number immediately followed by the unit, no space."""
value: 55V
